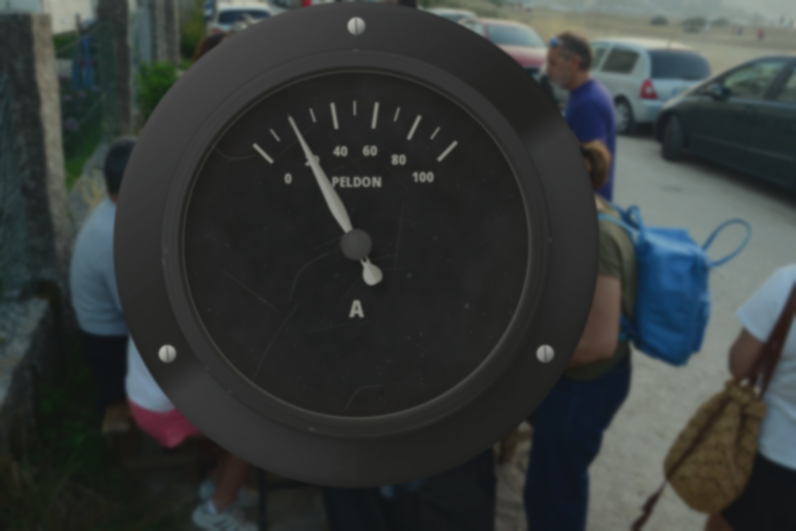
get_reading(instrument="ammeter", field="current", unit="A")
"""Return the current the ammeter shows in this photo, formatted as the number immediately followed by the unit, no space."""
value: 20A
